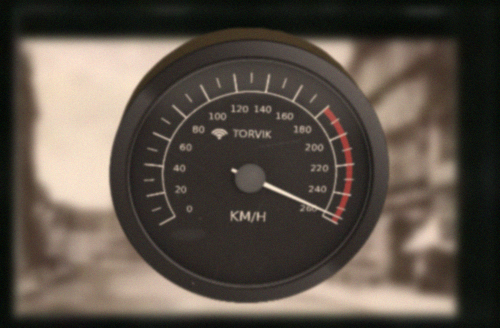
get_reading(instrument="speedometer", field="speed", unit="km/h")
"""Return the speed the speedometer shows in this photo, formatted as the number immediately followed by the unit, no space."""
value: 255km/h
